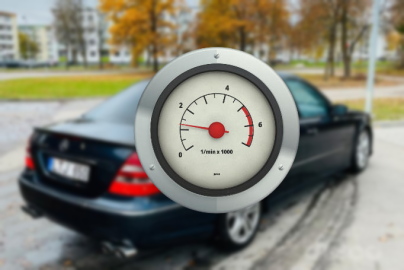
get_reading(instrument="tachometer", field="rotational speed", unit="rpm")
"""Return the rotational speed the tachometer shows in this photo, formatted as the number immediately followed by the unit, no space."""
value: 1250rpm
